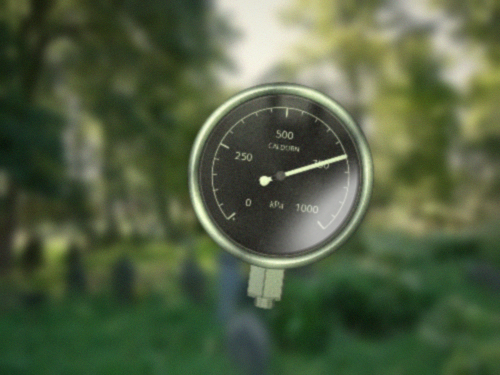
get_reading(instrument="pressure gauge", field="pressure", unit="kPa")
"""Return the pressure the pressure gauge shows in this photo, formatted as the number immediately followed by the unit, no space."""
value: 750kPa
